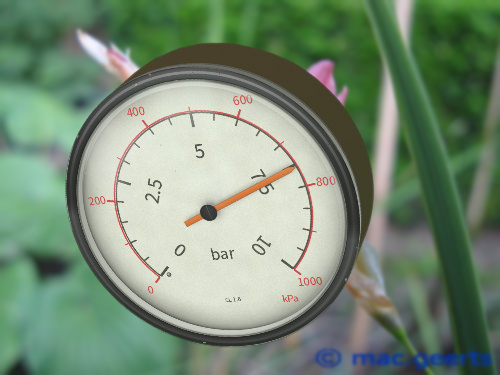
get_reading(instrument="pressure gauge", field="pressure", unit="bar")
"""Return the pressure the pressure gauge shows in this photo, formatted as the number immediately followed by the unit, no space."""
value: 7.5bar
